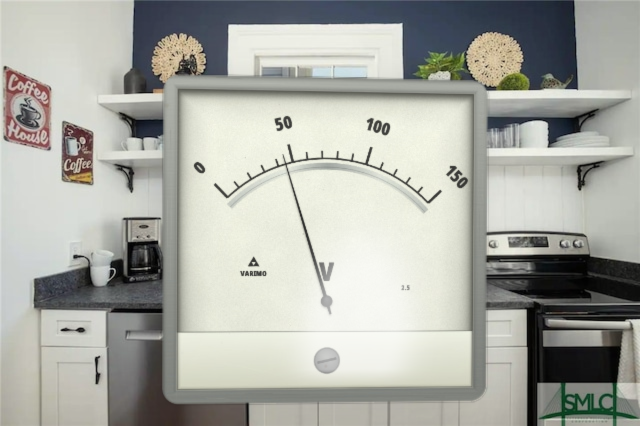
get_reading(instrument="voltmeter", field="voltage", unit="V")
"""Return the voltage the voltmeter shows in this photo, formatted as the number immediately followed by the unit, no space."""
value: 45V
